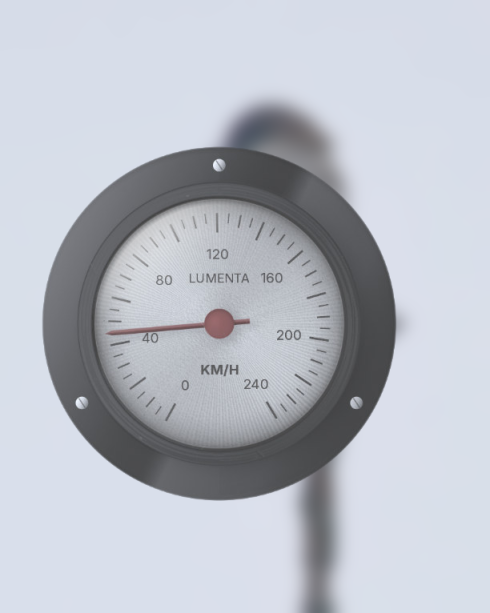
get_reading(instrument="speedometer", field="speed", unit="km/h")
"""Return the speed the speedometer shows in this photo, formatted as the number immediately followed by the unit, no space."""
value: 45km/h
